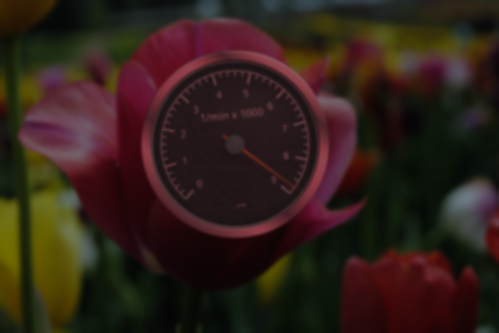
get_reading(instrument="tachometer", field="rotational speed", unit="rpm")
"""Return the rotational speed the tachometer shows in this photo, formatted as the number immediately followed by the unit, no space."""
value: 8800rpm
